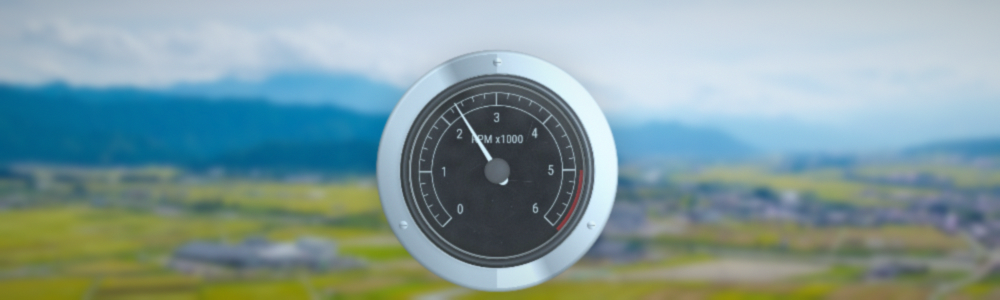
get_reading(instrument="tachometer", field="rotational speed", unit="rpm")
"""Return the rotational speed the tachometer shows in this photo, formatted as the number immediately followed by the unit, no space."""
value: 2300rpm
